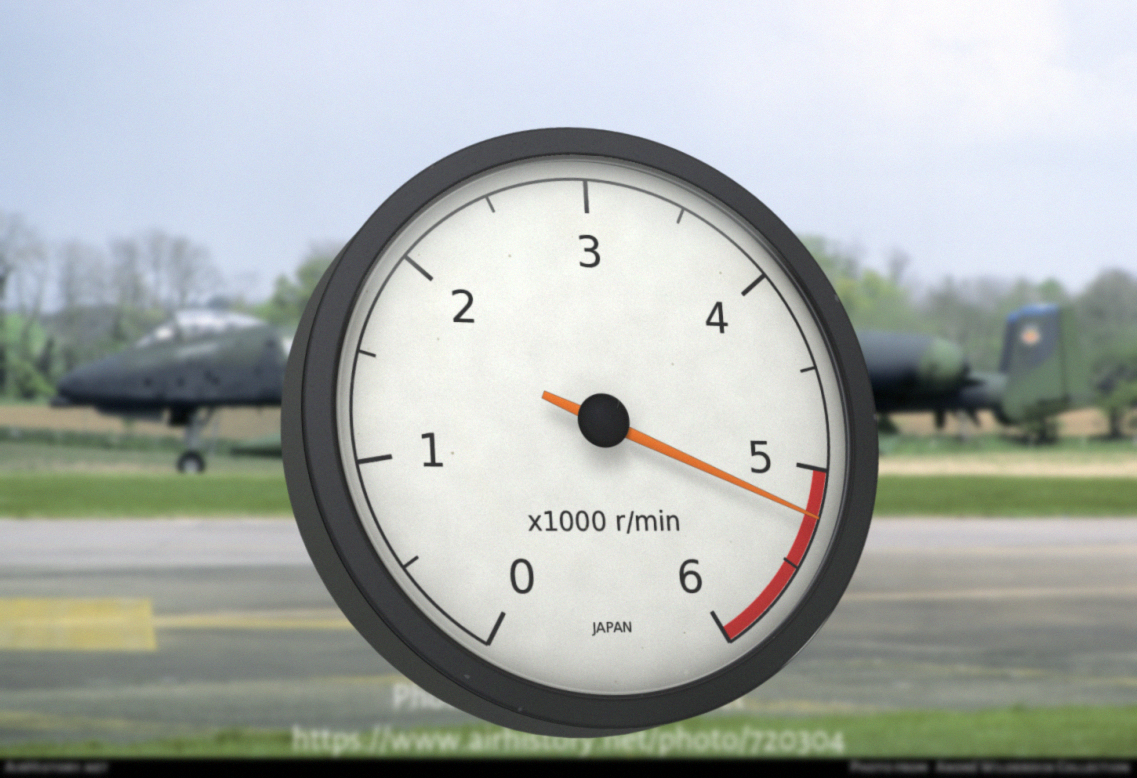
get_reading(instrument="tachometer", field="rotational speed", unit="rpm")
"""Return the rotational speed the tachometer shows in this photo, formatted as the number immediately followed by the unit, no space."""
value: 5250rpm
